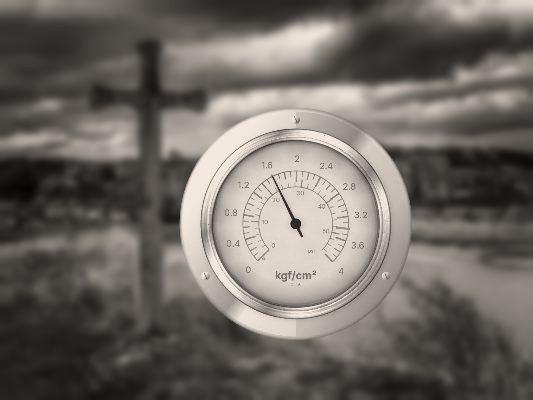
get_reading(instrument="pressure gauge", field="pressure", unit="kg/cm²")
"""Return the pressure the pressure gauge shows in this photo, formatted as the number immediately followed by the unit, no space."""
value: 1.6kg/cm²
